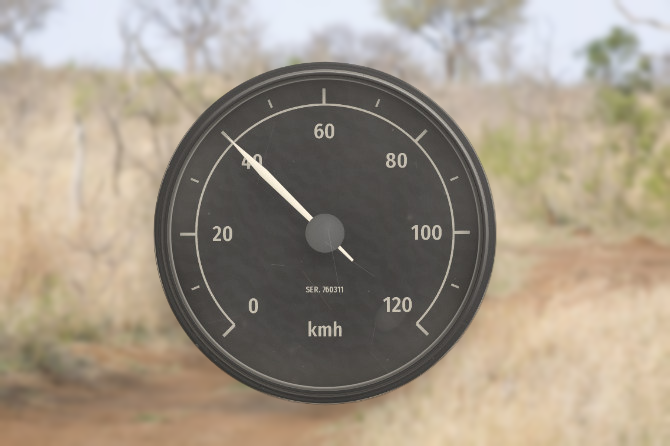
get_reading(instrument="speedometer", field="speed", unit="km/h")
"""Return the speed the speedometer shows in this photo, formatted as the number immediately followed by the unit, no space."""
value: 40km/h
